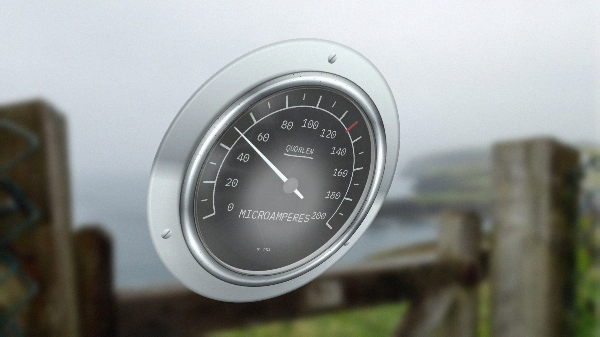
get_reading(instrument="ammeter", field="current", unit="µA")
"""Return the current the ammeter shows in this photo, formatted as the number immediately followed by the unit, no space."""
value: 50µA
